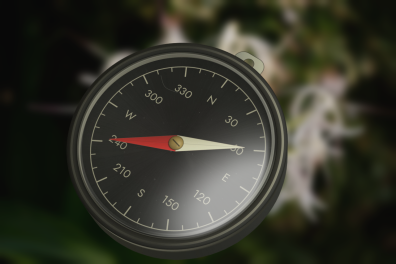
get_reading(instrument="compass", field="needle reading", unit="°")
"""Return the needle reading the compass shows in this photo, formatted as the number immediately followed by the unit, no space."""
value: 240°
